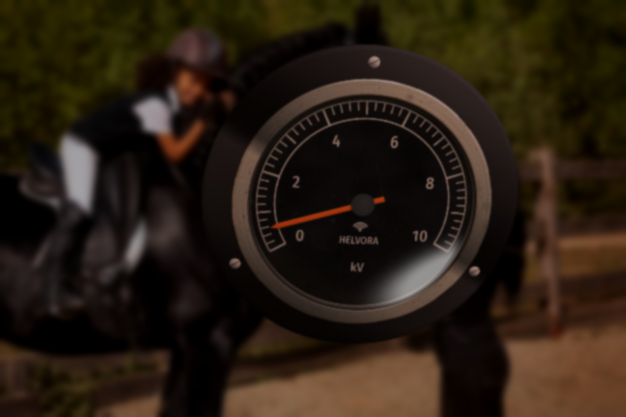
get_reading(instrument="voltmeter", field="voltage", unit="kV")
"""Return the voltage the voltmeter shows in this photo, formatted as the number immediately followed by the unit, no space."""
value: 0.6kV
